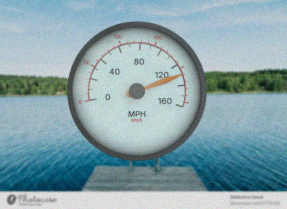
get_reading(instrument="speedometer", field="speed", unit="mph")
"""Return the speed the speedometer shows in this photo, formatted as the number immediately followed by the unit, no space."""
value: 130mph
